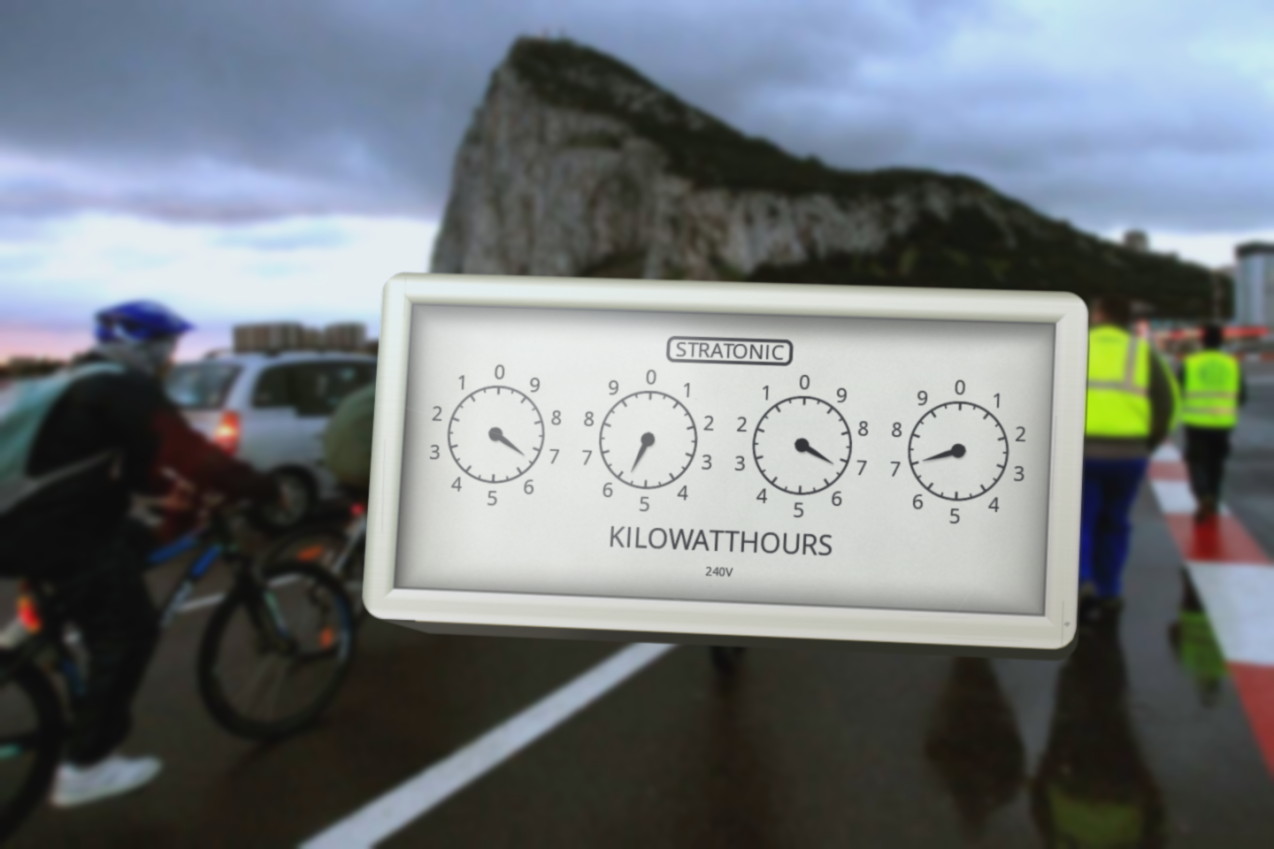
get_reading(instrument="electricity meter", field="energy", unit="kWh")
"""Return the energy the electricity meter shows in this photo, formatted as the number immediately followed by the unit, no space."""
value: 6567kWh
